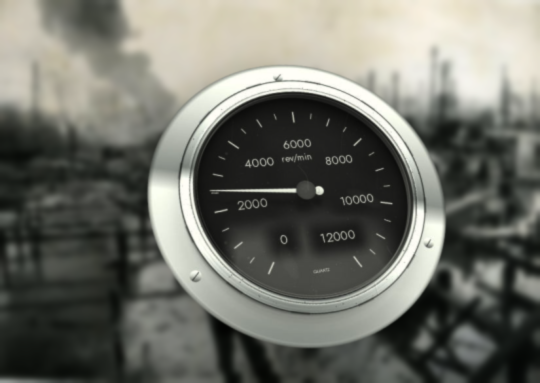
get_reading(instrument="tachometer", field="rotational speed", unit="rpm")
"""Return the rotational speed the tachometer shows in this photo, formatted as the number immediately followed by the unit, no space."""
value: 2500rpm
